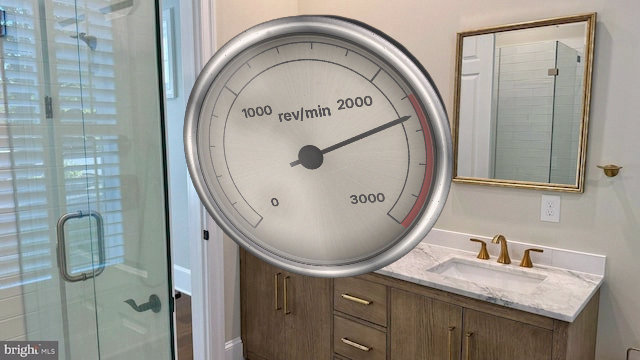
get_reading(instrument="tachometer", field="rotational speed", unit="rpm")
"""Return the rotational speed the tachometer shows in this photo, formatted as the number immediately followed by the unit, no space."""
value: 2300rpm
